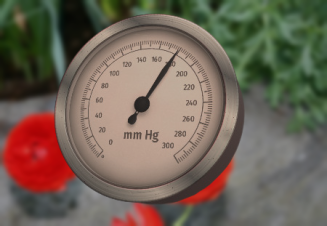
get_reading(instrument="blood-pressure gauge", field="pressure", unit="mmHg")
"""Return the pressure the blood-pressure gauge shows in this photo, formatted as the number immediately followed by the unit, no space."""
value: 180mmHg
